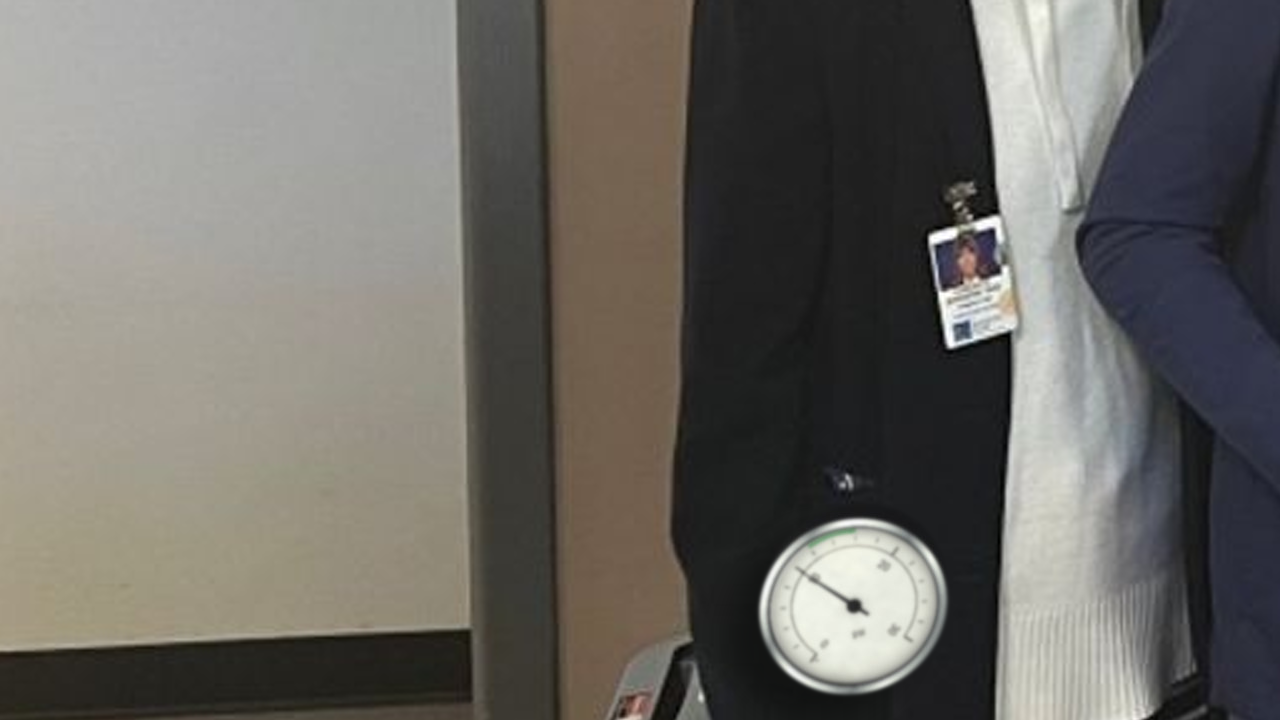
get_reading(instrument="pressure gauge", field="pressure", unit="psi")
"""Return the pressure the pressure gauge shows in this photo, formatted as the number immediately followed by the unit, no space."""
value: 10psi
